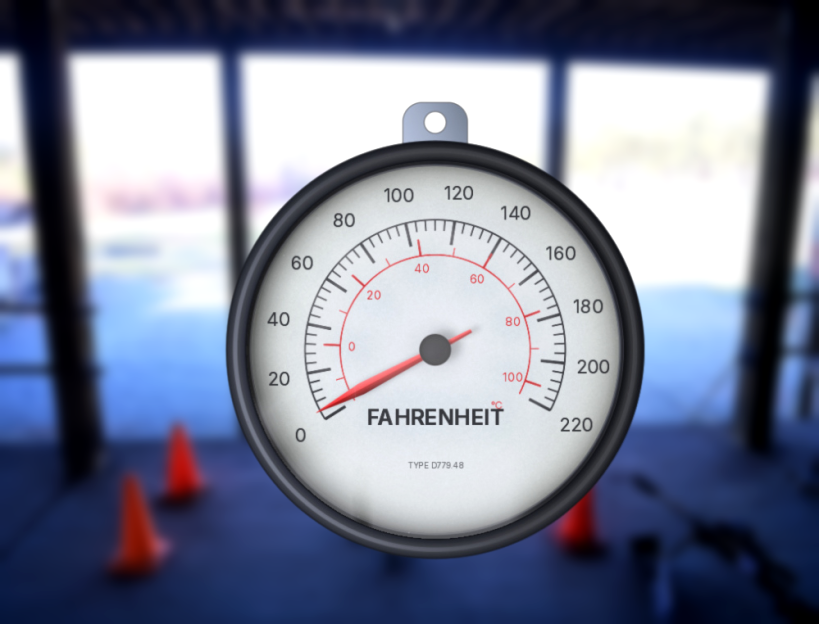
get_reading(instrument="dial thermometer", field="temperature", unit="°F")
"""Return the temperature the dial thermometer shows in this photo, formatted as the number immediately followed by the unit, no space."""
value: 4°F
